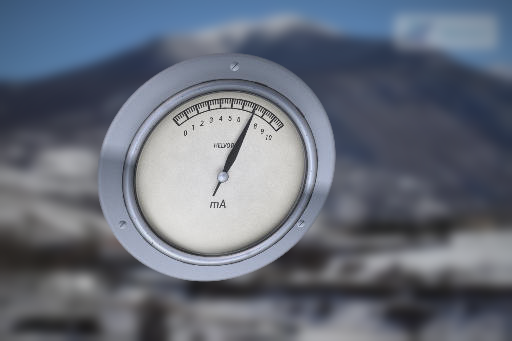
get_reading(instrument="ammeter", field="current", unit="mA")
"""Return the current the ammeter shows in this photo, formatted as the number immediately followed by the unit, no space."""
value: 7mA
